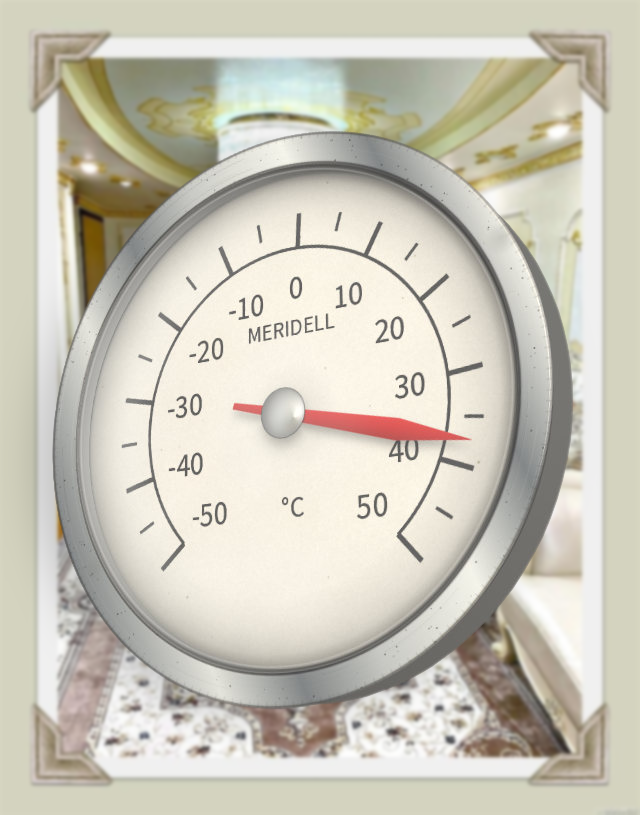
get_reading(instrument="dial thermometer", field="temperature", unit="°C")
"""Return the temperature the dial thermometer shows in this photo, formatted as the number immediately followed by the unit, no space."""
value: 37.5°C
